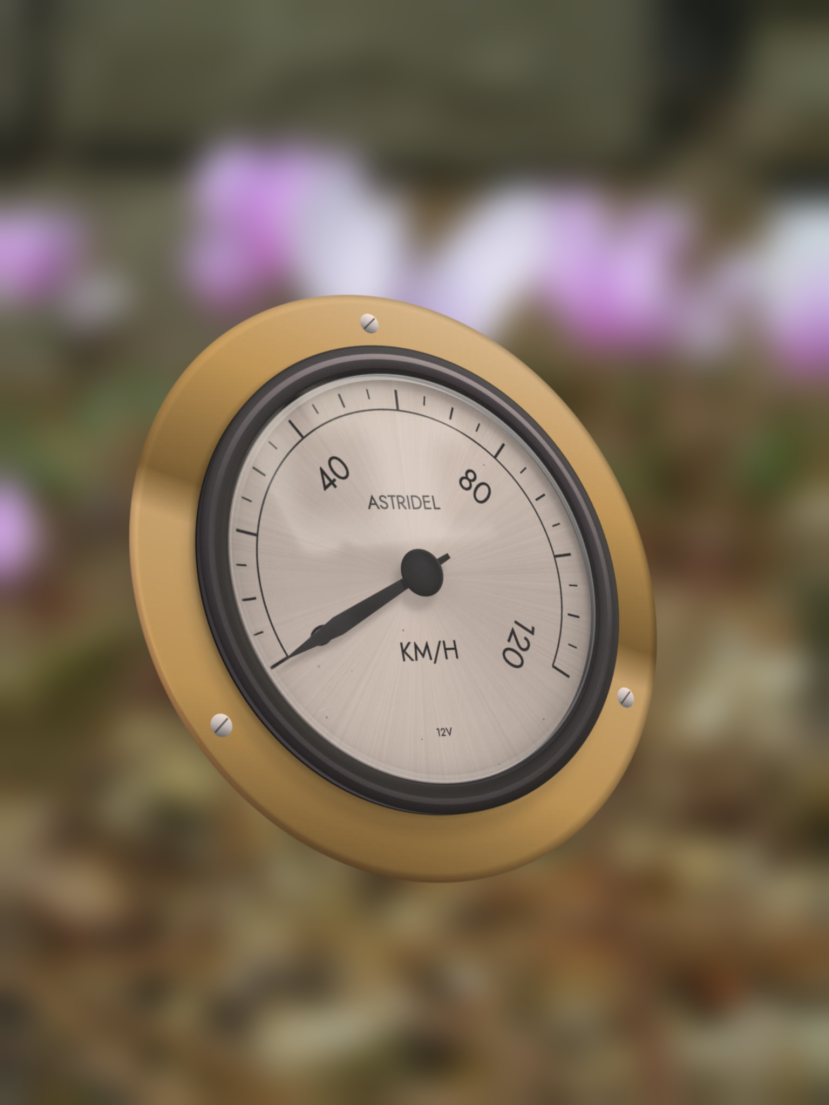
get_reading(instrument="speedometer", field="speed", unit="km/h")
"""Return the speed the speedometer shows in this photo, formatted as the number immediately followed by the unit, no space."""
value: 0km/h
